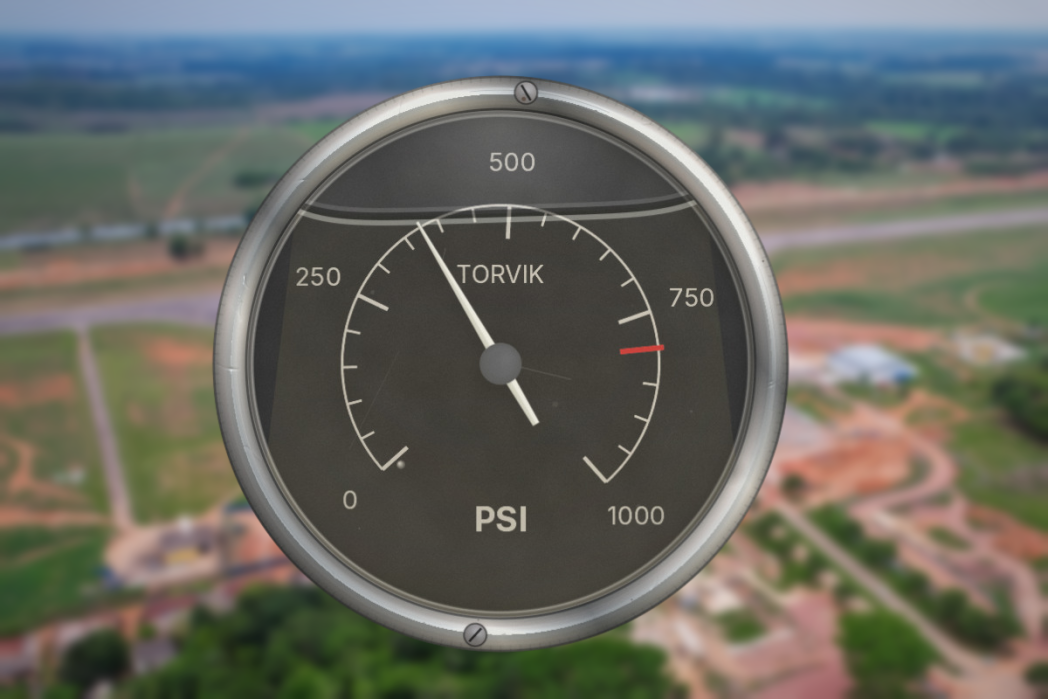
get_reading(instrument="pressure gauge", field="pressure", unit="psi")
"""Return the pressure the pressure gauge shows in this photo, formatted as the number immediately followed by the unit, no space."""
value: 375psi
